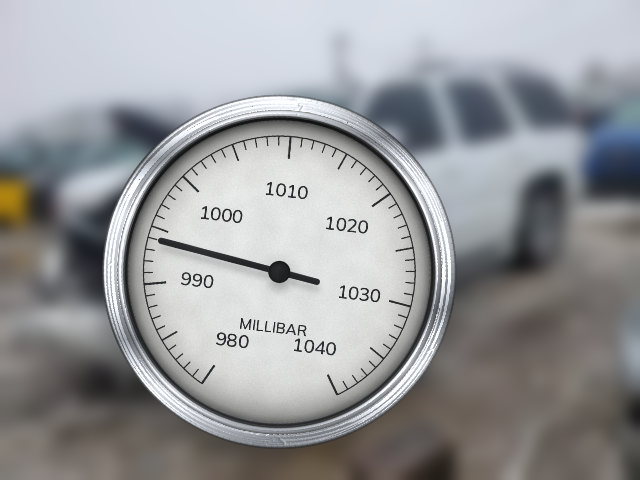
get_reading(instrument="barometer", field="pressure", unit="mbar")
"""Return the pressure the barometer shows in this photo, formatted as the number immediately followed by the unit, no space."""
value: 994mbar
